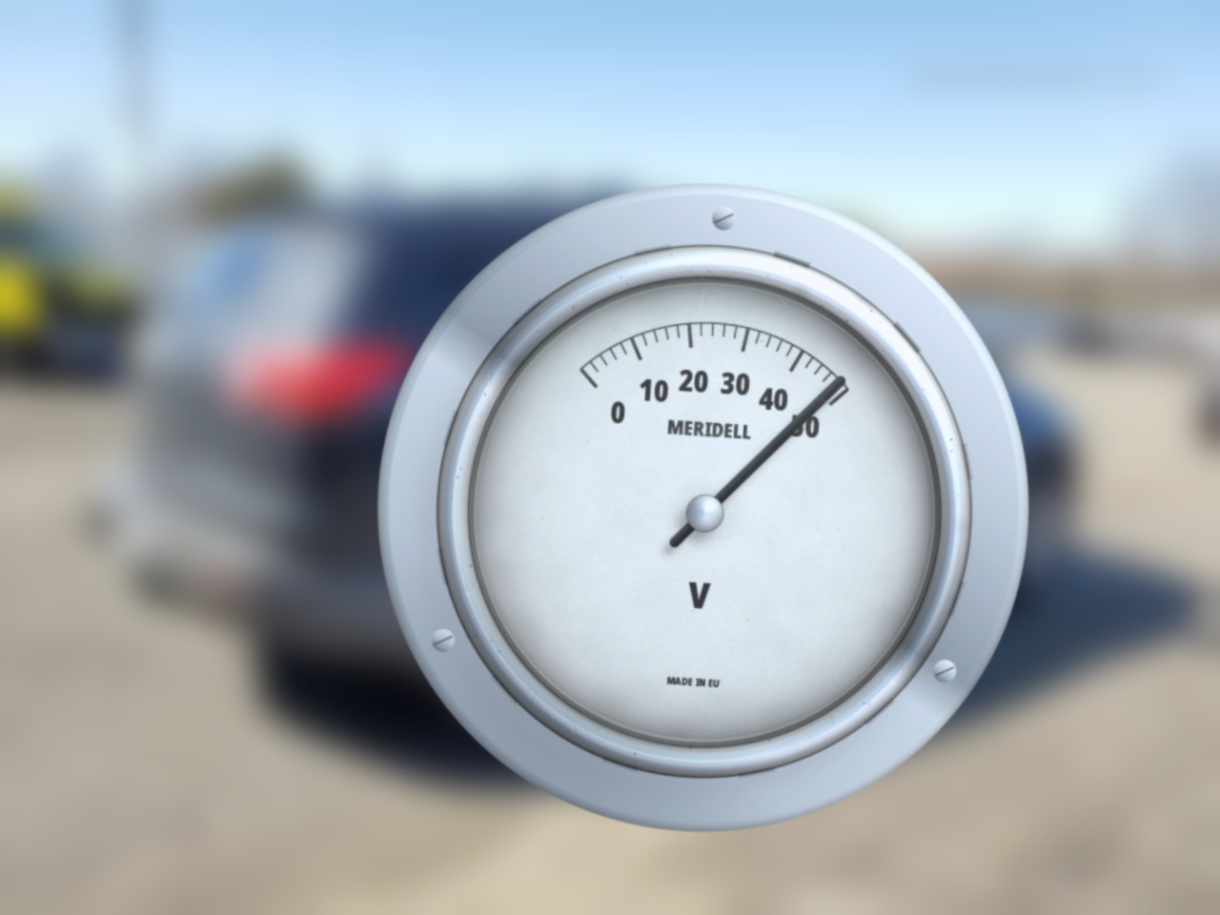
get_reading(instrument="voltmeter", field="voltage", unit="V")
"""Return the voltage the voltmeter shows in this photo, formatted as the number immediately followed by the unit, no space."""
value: 48V
